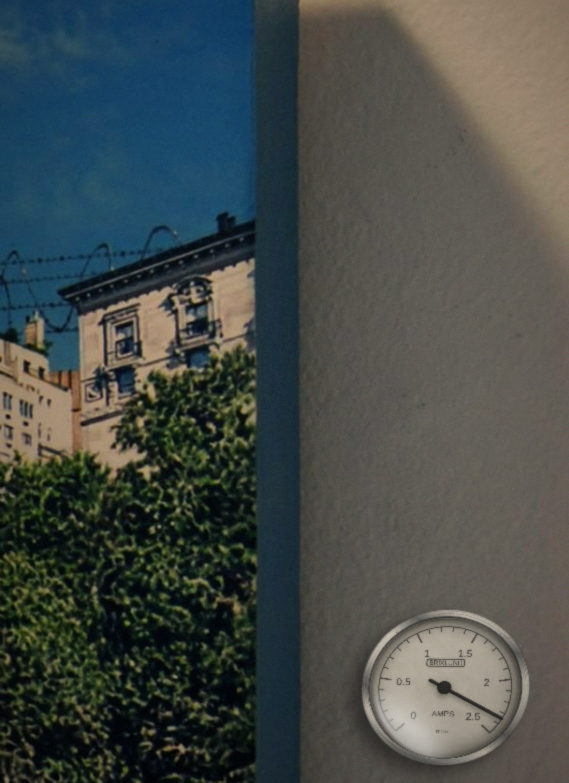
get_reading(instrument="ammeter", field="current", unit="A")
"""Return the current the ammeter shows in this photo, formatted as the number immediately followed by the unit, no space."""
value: 2.35A
